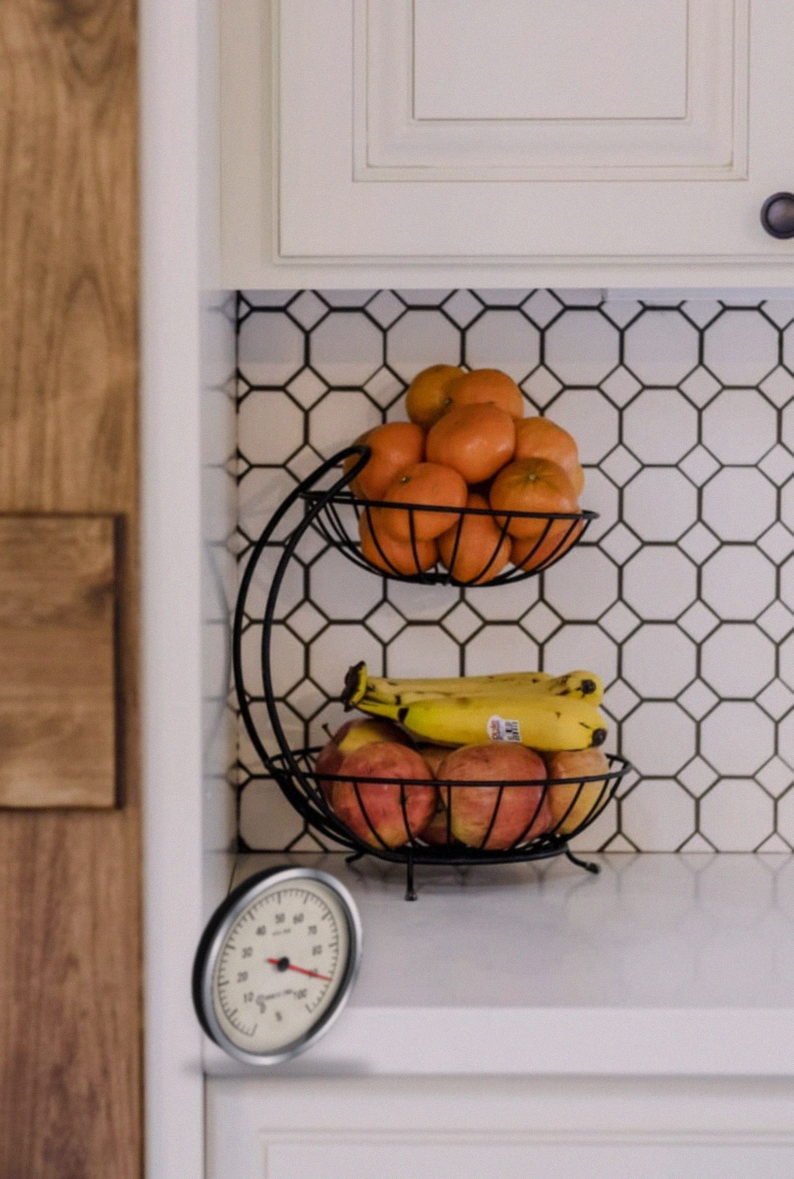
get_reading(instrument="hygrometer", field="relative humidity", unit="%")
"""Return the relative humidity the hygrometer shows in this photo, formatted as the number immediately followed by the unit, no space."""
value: 90%
